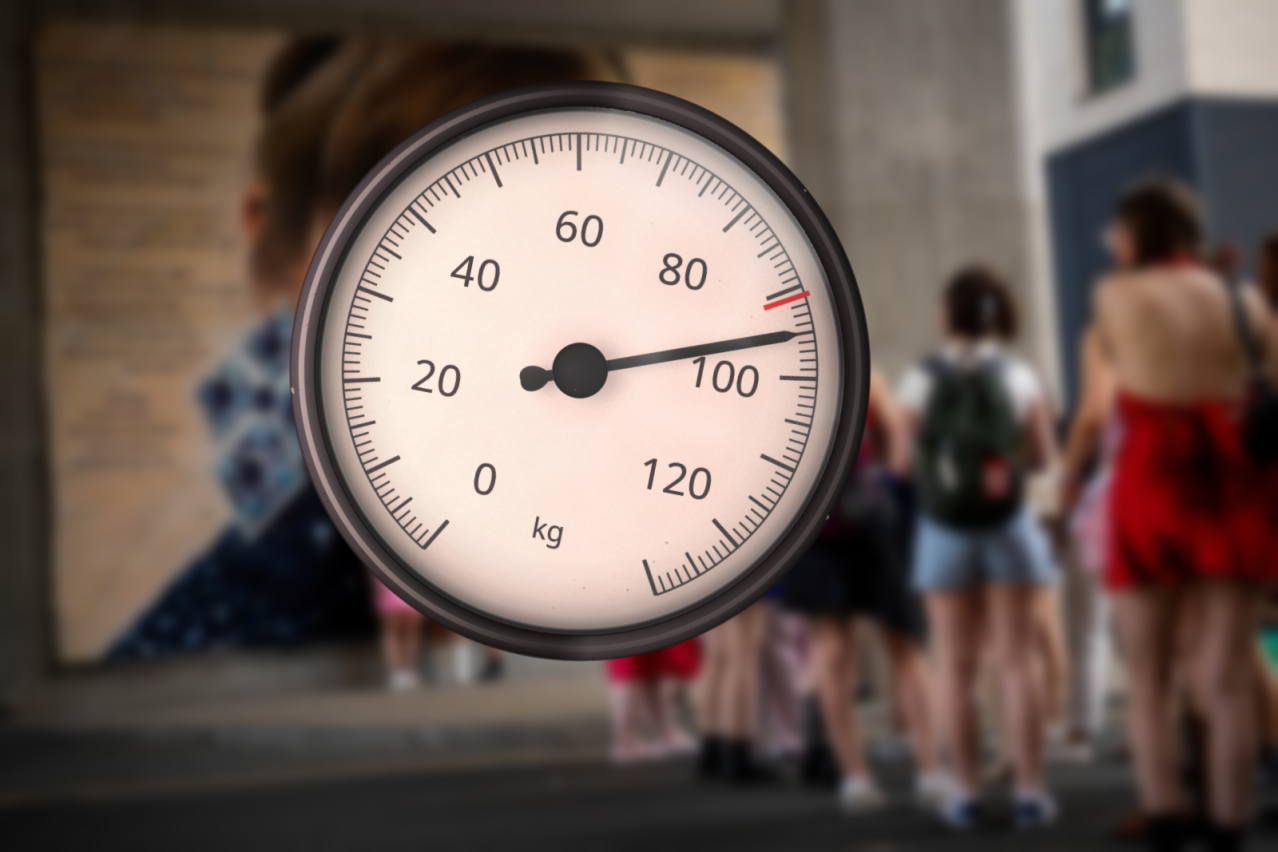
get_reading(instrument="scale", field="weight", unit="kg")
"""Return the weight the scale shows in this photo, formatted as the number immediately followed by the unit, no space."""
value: 95kg
